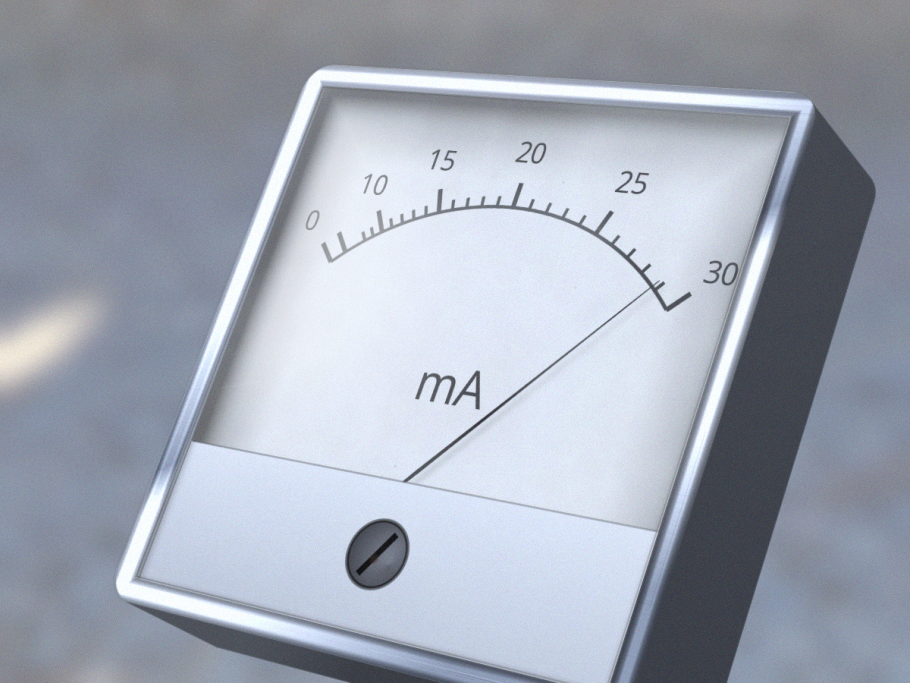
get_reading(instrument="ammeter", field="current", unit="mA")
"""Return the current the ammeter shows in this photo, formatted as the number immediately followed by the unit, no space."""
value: 29mA
